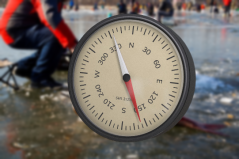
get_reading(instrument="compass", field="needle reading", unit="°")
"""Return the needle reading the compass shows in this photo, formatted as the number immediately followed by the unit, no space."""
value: 155°
